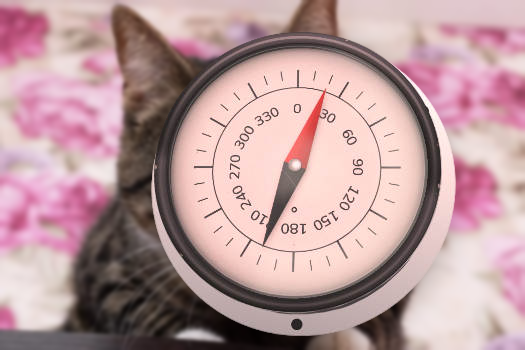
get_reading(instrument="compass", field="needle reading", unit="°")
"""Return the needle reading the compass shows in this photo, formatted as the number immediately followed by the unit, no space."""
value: 20°
